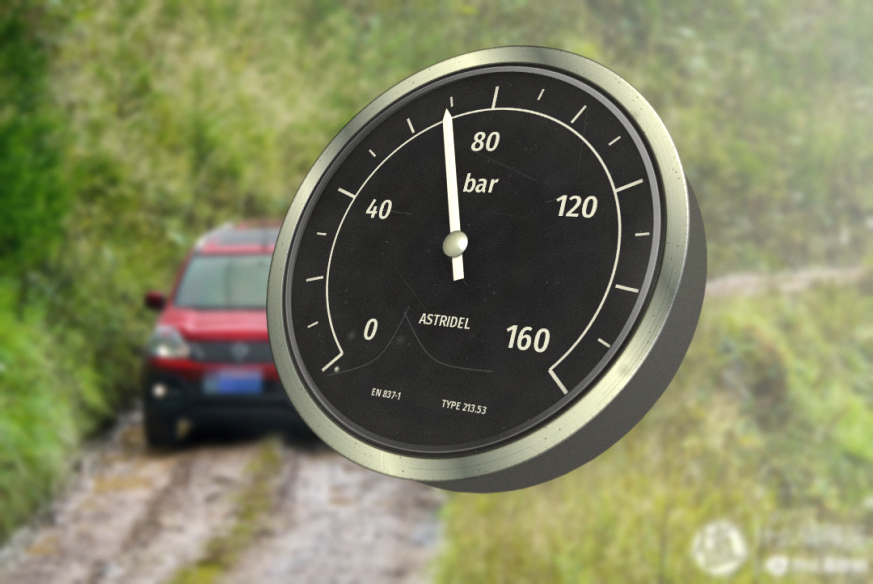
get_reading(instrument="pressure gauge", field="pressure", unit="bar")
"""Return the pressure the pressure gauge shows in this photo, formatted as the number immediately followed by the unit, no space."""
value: 70bar
